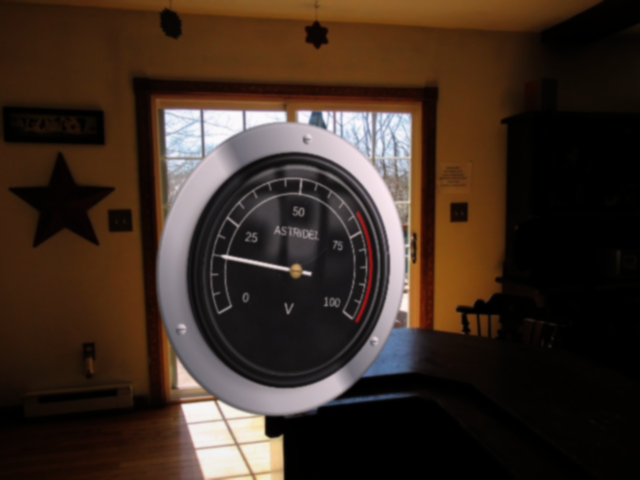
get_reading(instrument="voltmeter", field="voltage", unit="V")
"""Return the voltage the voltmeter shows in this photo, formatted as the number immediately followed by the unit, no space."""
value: 15V
